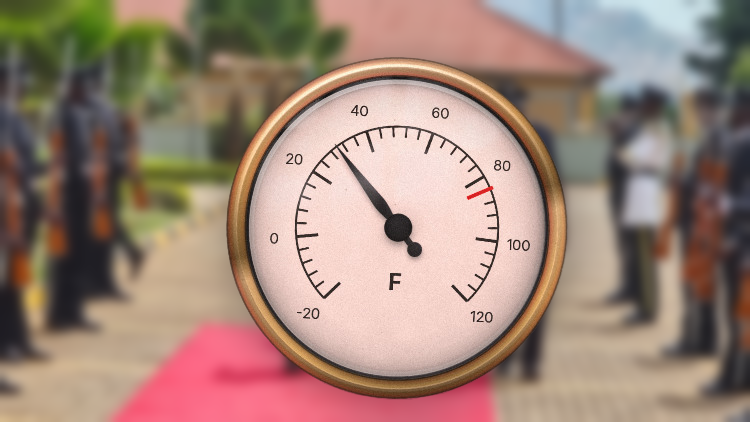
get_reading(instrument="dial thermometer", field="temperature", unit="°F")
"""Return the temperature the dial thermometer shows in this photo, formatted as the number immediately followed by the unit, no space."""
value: 30°F
